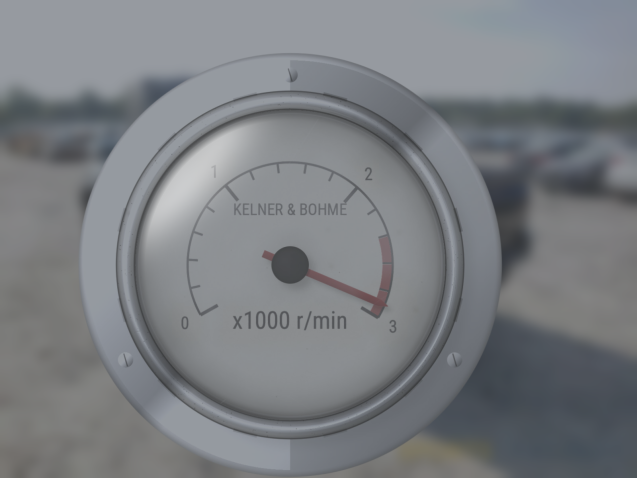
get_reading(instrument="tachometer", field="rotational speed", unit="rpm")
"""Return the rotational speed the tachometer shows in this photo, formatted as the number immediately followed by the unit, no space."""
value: 2900rpm
